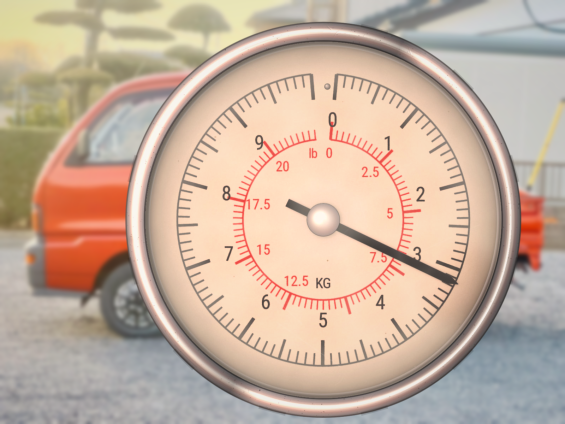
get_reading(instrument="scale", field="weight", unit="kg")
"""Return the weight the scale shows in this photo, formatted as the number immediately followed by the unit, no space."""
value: 3.15kg
